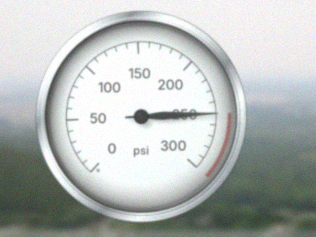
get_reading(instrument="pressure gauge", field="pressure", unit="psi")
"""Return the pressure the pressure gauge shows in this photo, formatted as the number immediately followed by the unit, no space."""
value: 250psi
